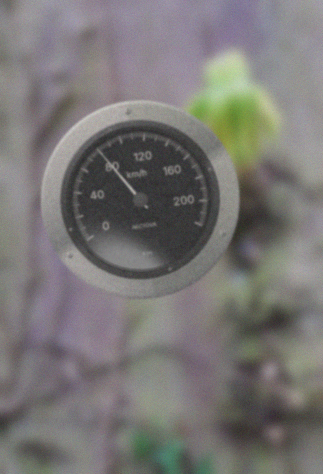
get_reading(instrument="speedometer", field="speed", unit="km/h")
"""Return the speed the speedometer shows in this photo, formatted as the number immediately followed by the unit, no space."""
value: 80km/h
